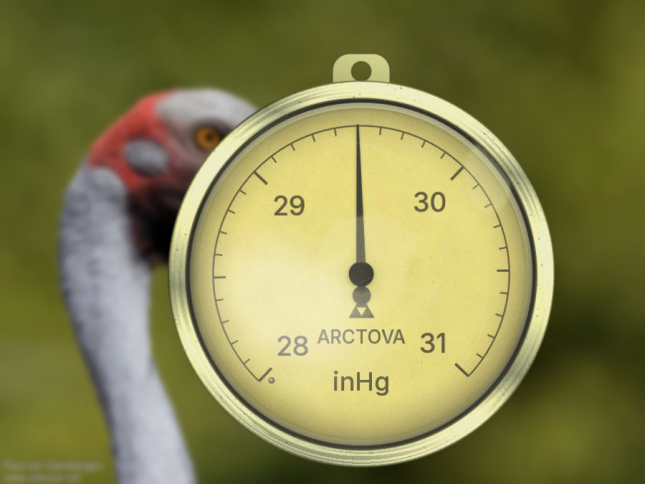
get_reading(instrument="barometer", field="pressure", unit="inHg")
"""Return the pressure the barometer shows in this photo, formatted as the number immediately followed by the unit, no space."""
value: 29.5inHg
